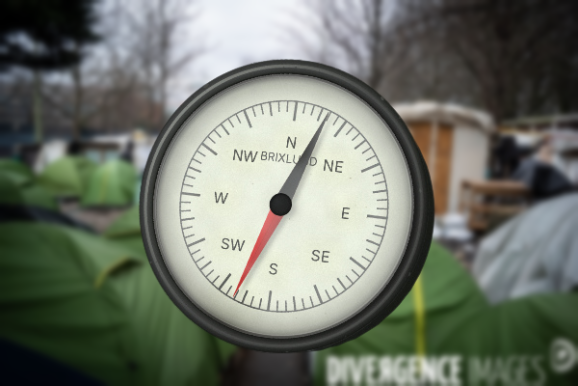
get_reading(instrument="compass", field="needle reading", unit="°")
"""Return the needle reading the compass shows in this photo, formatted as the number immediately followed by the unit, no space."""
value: 200°
